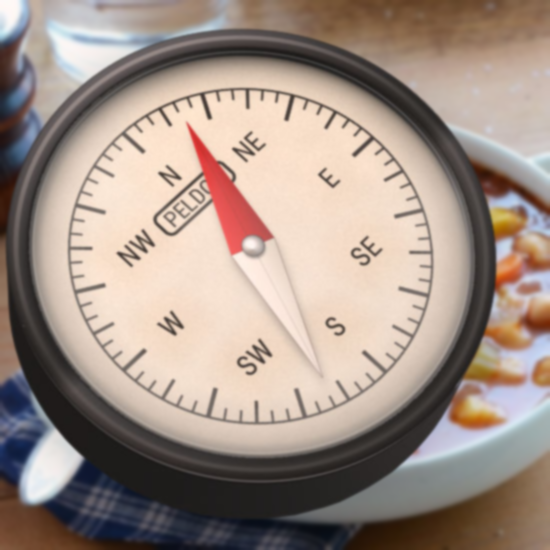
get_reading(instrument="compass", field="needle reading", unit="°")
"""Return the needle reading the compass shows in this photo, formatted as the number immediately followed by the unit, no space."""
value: 20°
